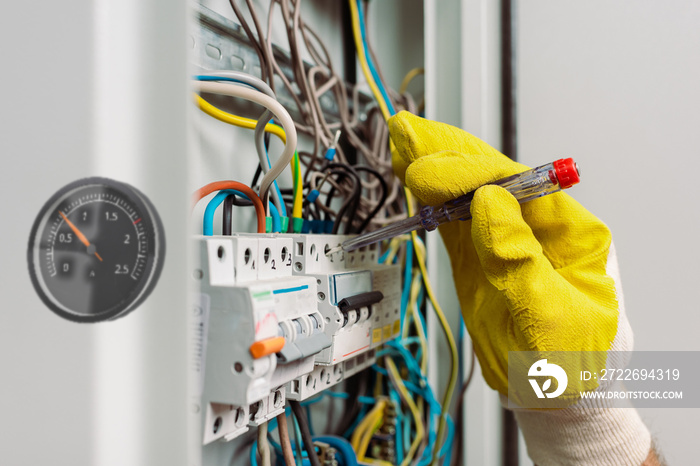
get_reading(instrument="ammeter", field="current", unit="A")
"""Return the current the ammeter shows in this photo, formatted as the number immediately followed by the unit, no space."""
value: 0.75A
